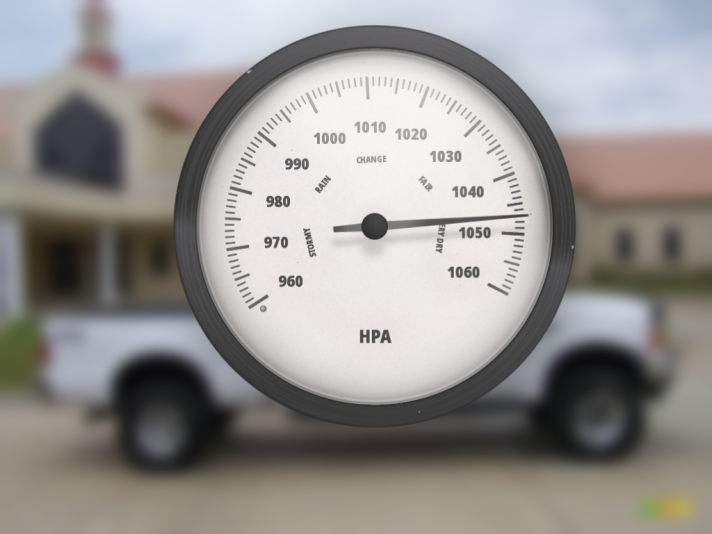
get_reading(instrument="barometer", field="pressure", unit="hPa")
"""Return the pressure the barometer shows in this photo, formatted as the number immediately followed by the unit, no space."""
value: 1047hPa
